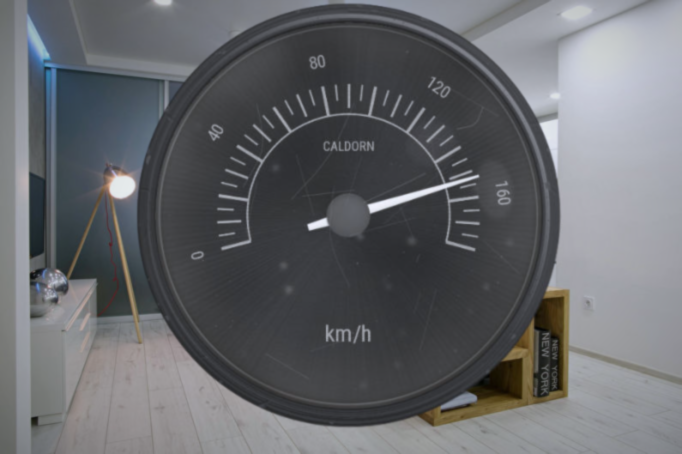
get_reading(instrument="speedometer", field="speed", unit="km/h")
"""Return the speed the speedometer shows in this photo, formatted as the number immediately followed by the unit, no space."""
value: 152.5km/h
